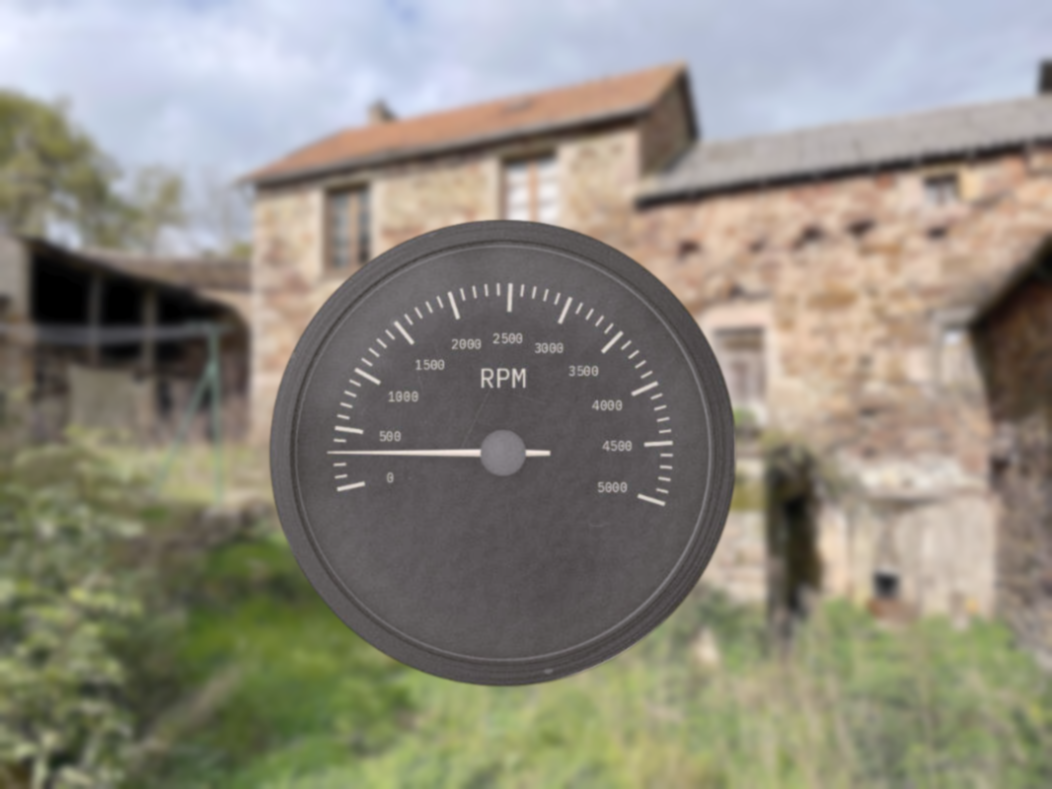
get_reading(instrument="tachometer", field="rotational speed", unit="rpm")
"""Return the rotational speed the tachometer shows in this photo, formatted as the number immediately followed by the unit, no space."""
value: 300rpm
